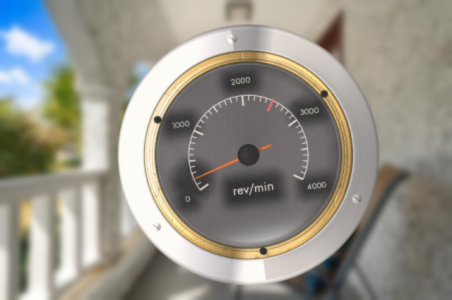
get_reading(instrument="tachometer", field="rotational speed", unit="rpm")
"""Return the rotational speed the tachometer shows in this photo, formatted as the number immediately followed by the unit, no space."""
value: 200rpm
